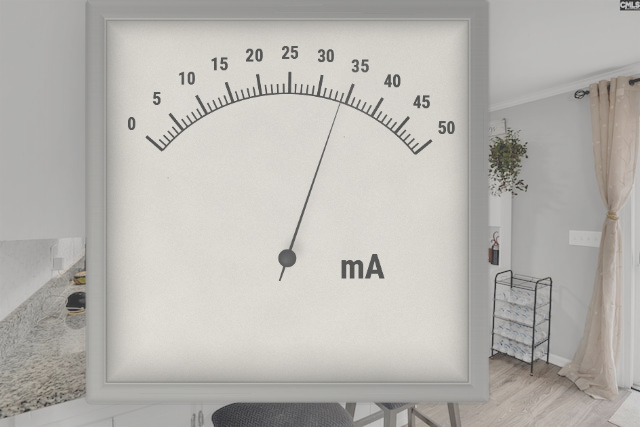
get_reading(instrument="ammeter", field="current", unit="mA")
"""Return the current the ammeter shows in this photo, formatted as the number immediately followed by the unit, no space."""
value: 34mA
